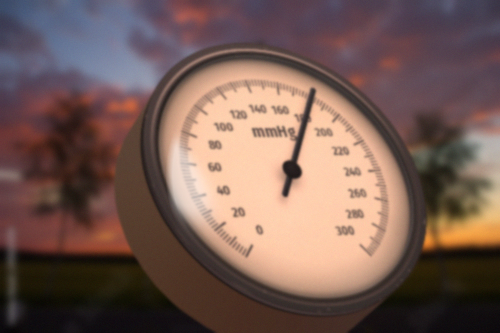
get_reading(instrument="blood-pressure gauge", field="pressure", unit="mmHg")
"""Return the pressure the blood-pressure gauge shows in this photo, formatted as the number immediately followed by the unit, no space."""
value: 180mmHg
